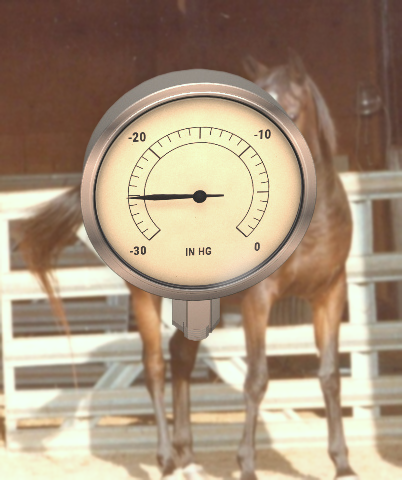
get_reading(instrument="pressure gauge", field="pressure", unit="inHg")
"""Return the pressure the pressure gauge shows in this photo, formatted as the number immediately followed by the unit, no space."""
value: -25inHg
